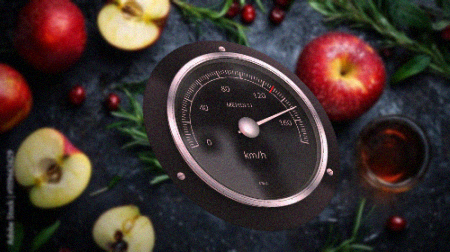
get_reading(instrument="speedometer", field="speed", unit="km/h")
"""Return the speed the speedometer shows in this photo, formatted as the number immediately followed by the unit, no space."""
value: 150km/h
